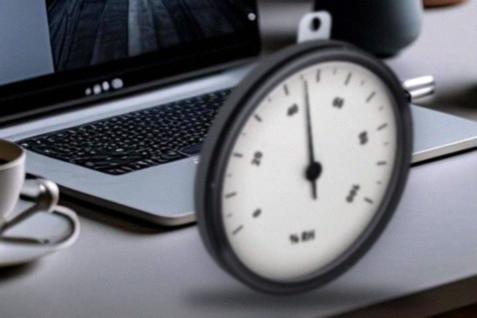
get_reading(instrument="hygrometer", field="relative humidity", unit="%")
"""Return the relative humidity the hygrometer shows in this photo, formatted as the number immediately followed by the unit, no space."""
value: 45%
